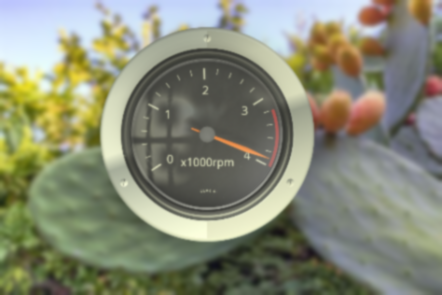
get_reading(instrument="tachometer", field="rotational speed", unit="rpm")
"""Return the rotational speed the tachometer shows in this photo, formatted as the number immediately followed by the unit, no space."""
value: 3900rpm
